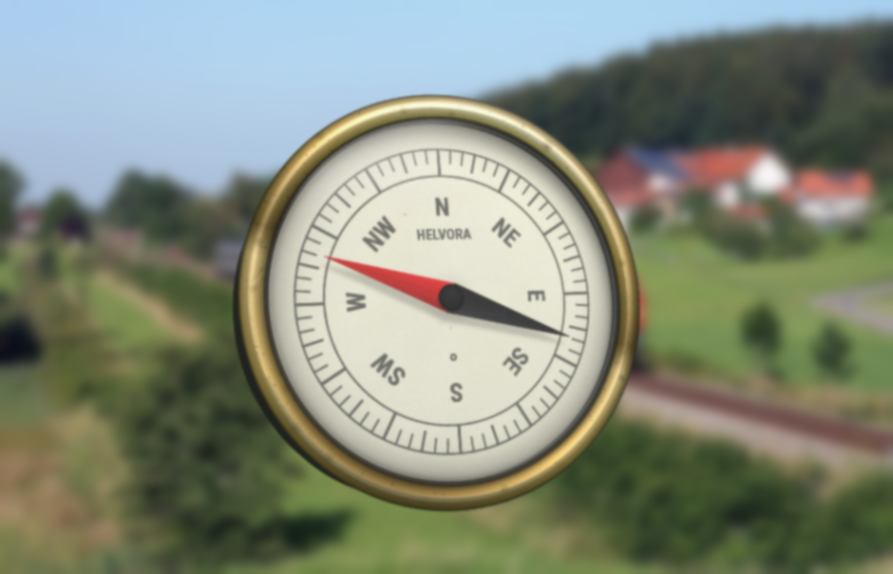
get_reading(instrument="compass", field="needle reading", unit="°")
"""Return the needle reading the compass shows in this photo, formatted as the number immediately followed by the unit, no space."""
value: 290°
